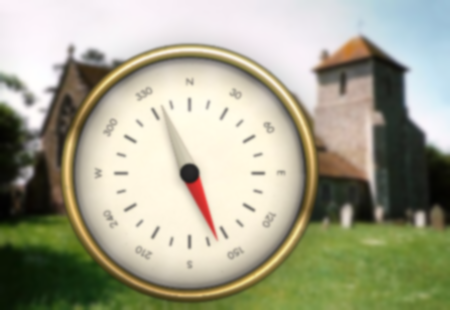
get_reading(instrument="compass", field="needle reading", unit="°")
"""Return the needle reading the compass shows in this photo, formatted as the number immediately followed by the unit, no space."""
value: 157.5°
